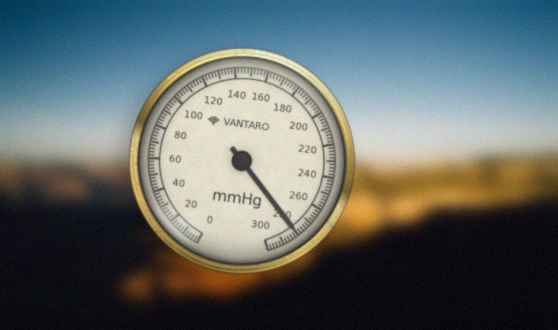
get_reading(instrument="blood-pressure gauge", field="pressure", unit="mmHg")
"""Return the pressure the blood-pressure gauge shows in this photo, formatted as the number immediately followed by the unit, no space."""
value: 280mmHg
